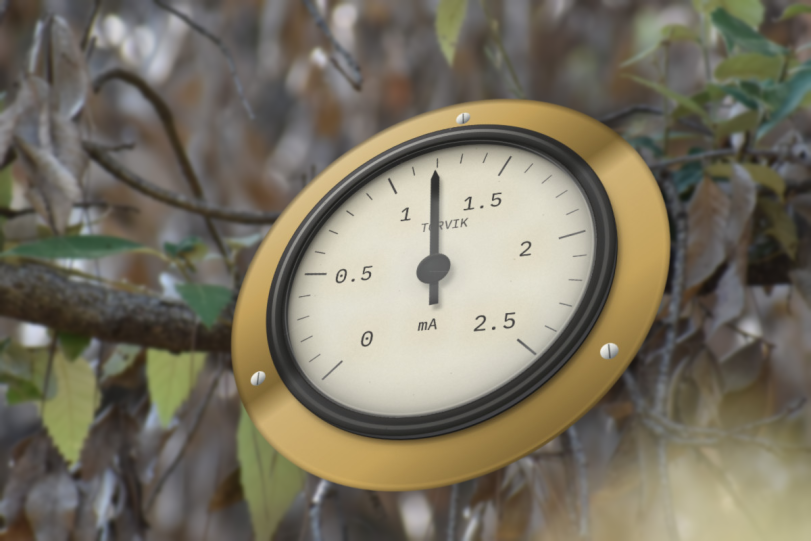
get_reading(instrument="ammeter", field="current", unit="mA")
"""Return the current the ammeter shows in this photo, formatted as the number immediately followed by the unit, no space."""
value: 1.2mA
